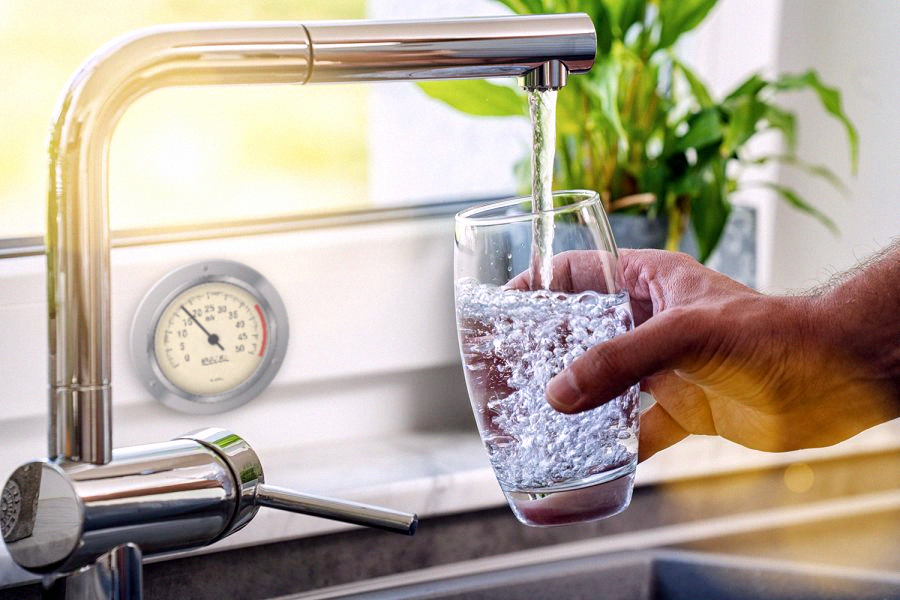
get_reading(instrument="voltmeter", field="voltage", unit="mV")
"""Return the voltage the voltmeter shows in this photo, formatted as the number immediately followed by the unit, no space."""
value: 17.5mV
